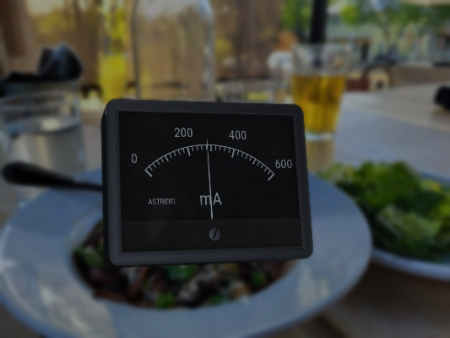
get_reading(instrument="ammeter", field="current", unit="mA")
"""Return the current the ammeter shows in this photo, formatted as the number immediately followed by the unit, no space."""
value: 280mA
